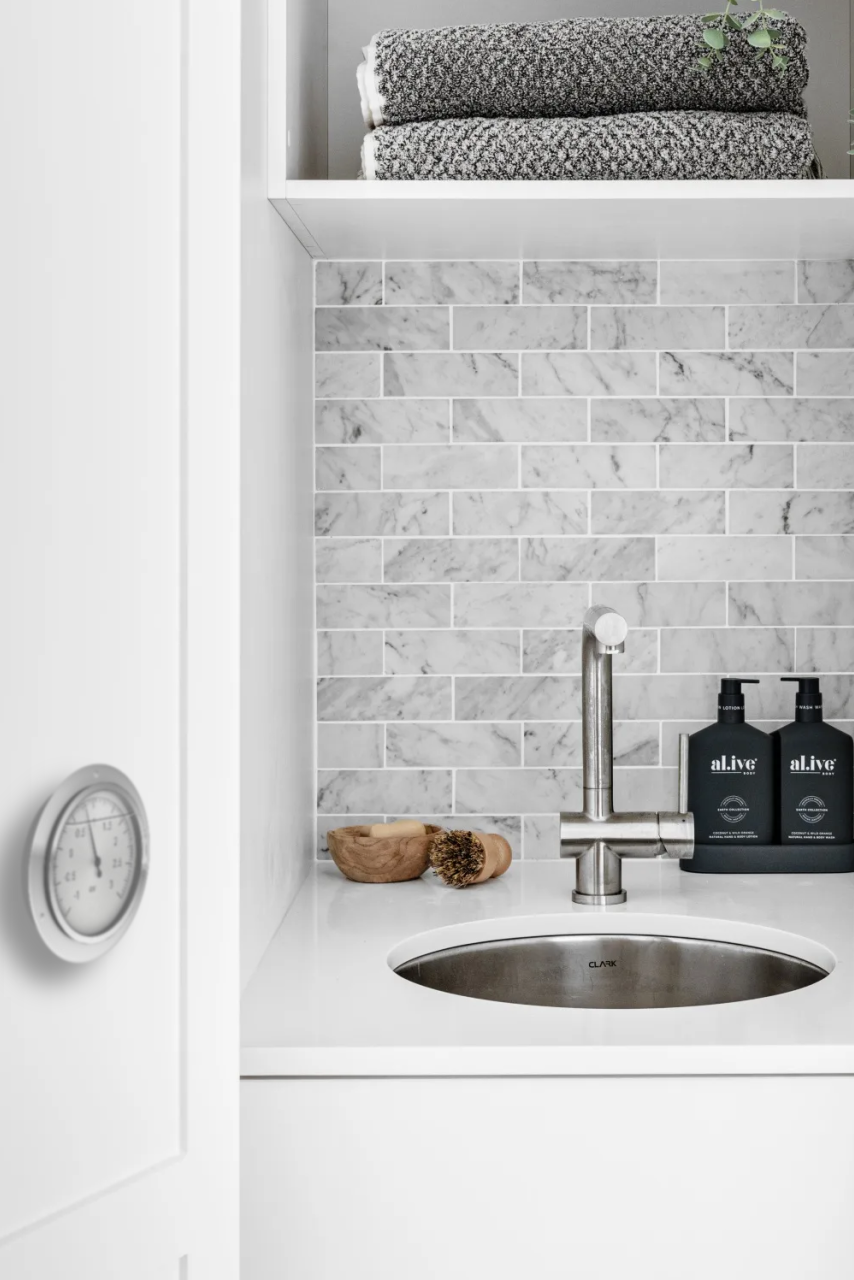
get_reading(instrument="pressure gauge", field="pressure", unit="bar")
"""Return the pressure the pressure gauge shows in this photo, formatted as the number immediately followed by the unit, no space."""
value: 0.75bar
